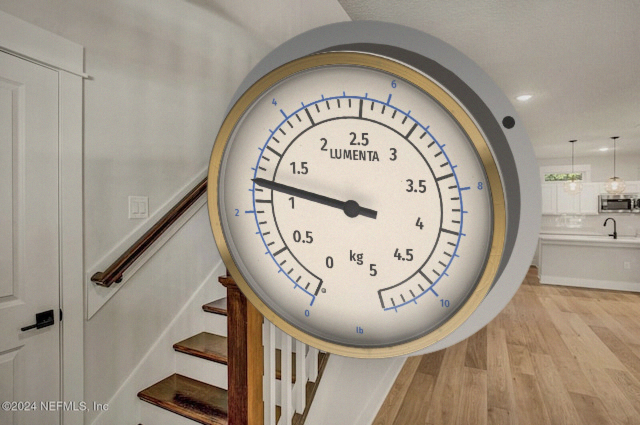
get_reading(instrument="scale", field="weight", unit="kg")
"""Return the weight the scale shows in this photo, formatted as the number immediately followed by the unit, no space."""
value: 1.2kg
